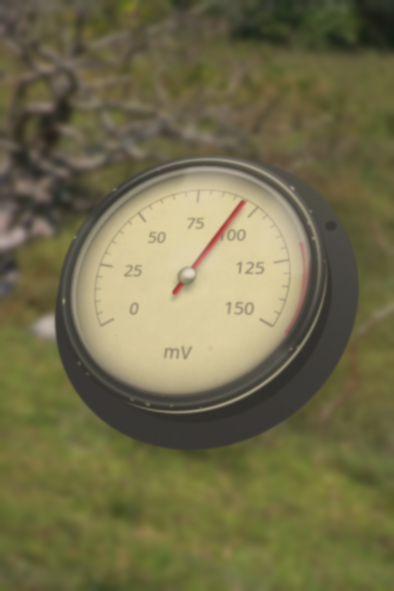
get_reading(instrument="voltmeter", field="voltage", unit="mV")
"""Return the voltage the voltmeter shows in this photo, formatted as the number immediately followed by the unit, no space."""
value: 95mV
